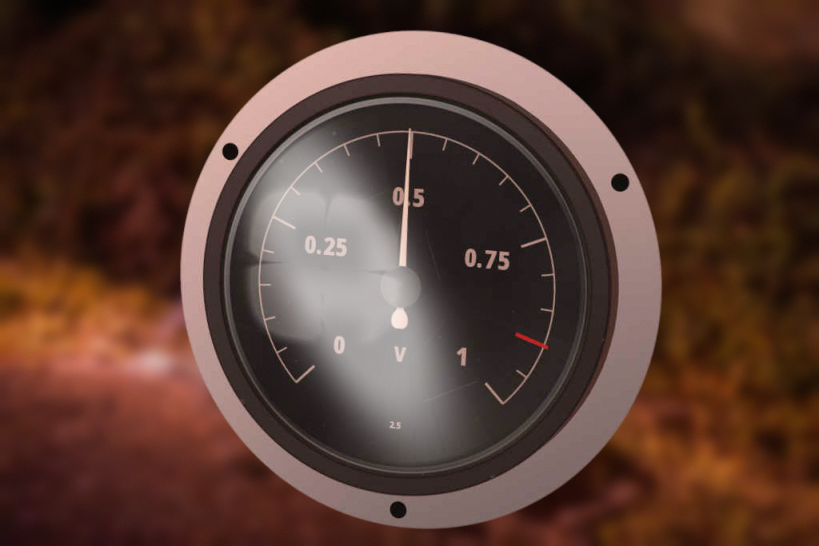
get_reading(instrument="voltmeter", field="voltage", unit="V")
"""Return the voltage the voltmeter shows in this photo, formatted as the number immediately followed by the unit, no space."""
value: 0.5V
